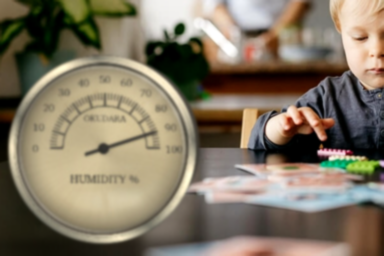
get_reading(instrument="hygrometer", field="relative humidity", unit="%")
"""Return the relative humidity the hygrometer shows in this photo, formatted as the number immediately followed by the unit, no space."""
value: 90%
